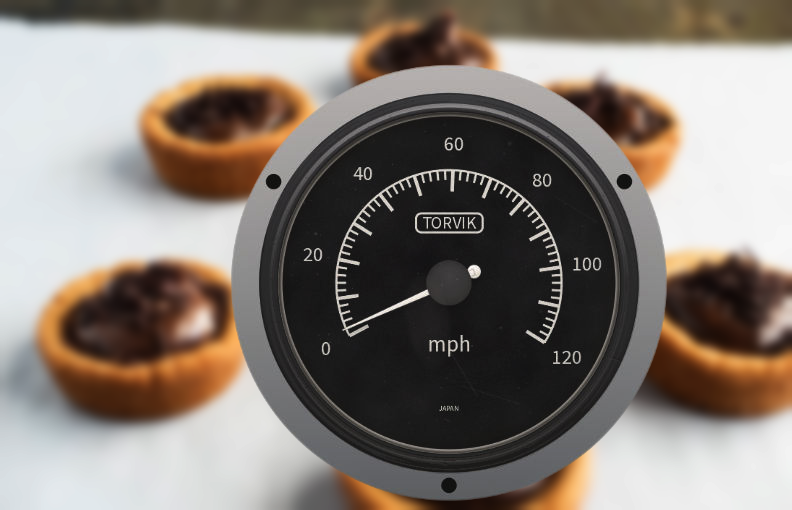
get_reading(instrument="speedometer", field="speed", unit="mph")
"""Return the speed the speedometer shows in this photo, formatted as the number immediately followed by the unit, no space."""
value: 2mph
